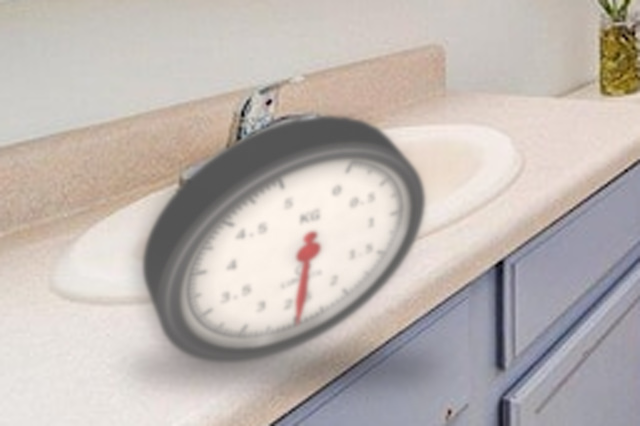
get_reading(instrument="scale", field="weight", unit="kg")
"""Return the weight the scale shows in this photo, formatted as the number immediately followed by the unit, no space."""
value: 2.5kg
